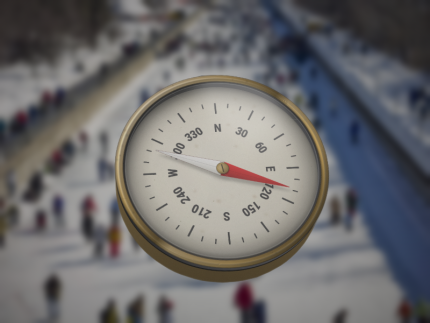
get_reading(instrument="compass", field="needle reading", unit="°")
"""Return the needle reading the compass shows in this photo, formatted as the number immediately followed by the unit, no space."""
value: 110°
